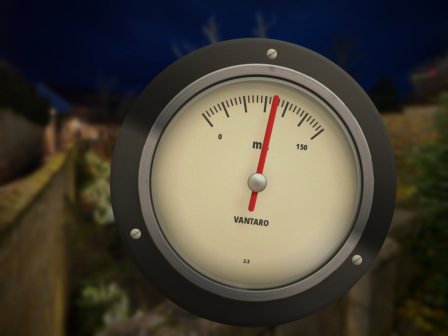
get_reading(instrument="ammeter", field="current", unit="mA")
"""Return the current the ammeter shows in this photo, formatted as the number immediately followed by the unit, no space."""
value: 85mA
